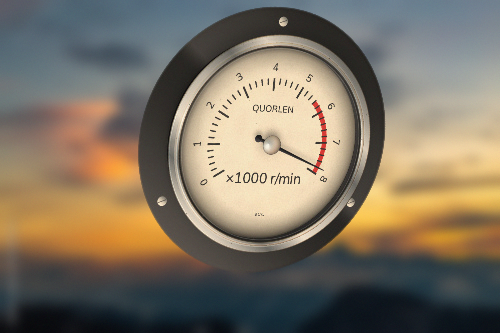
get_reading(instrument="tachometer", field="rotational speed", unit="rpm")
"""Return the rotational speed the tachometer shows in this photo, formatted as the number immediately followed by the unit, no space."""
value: 7800rpm
